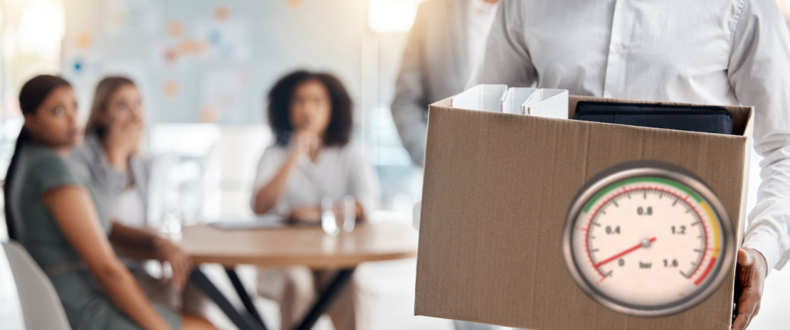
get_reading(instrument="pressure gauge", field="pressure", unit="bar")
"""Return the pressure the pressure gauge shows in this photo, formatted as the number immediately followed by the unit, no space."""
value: 0.1bar
